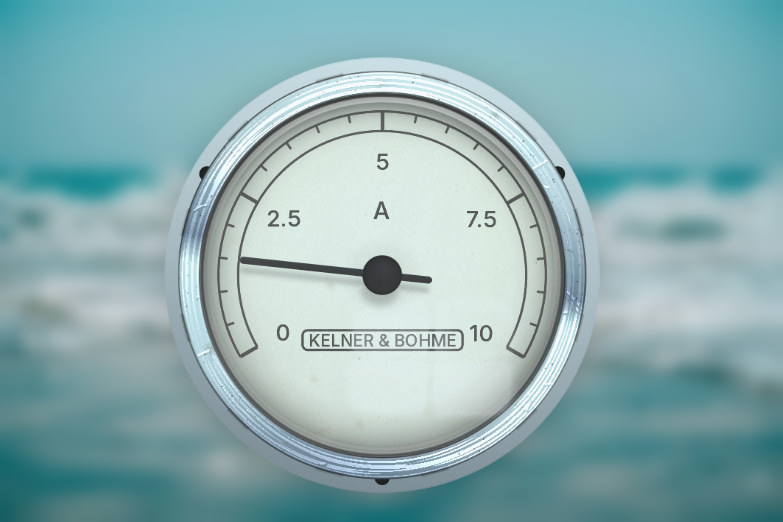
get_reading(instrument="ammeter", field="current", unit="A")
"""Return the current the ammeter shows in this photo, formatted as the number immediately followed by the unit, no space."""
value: 1.5A
